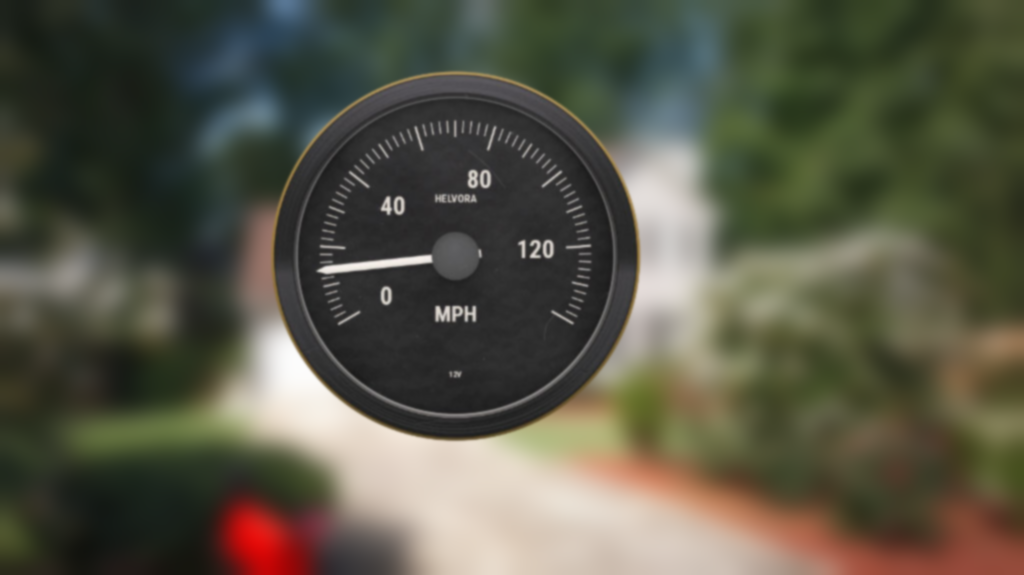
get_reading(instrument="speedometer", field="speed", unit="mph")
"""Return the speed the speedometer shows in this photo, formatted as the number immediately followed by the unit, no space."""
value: 14mph
